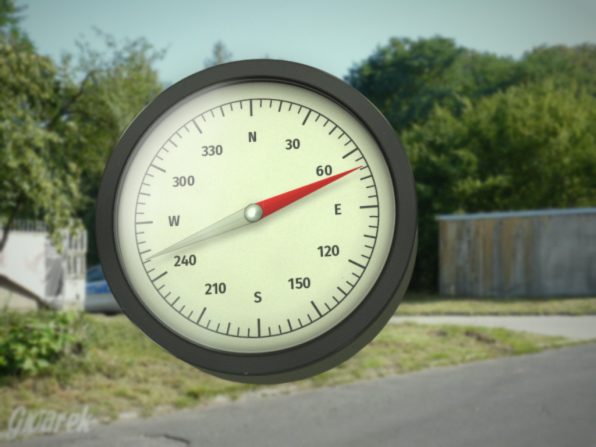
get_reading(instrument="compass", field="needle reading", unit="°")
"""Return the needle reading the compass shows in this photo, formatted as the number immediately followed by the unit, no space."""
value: 70°
